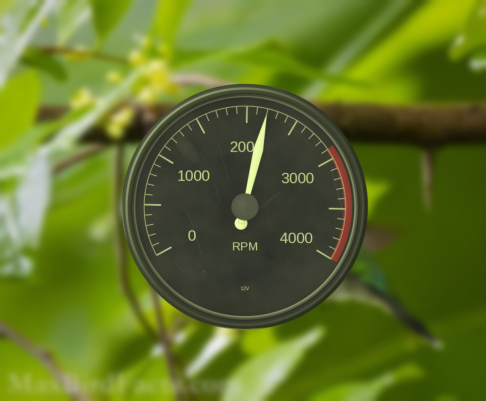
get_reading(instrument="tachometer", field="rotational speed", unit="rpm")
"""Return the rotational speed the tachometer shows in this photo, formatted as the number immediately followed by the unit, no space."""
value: 2200rpm
